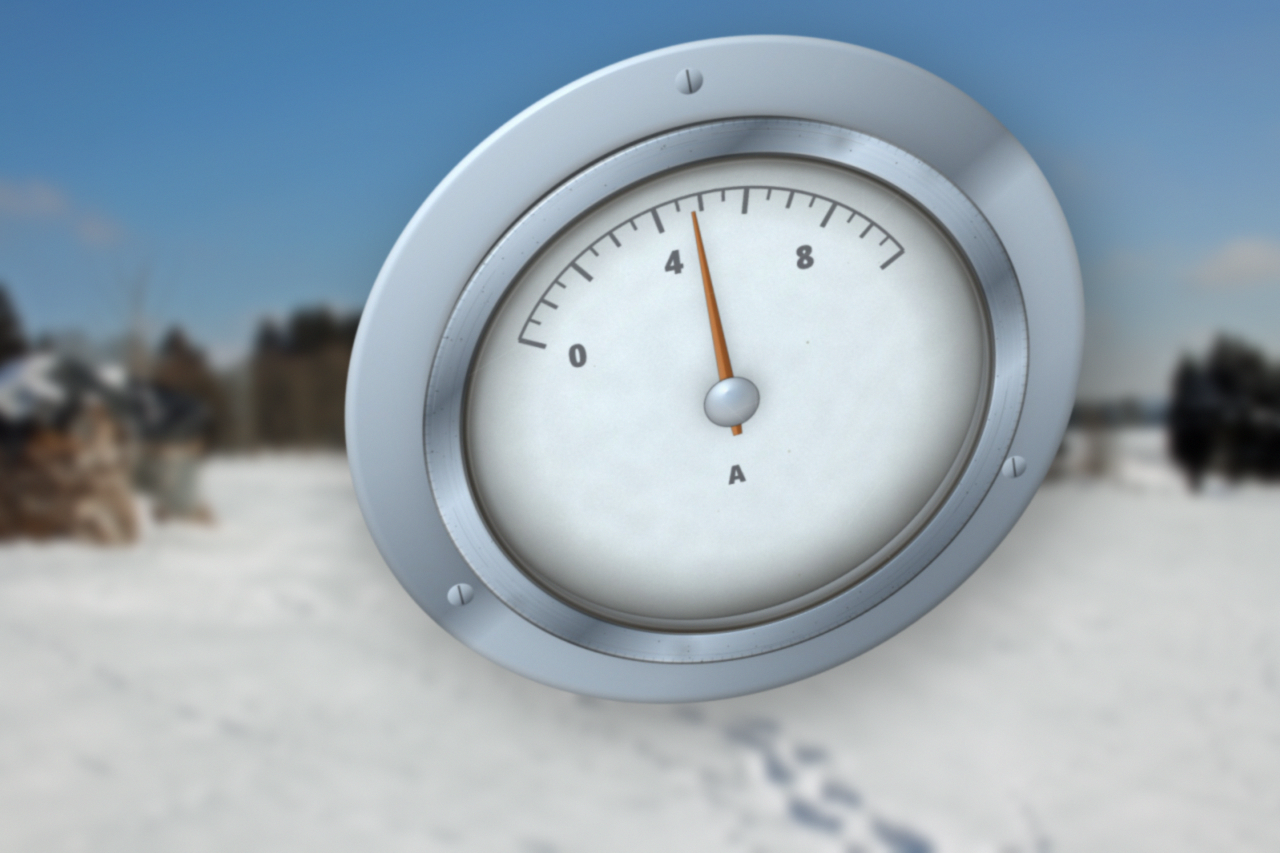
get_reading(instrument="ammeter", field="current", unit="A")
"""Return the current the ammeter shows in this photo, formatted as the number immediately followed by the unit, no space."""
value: 4.75A
